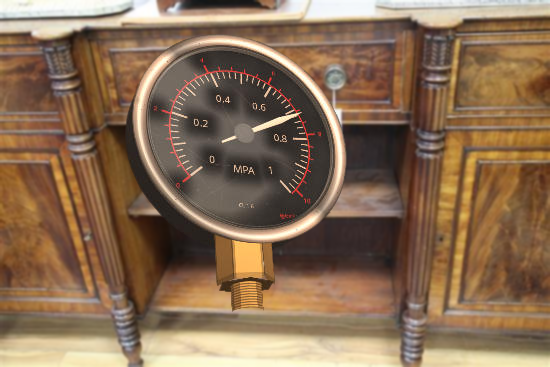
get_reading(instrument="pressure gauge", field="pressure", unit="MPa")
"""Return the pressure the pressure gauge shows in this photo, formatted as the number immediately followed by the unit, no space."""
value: 0.72MPa
